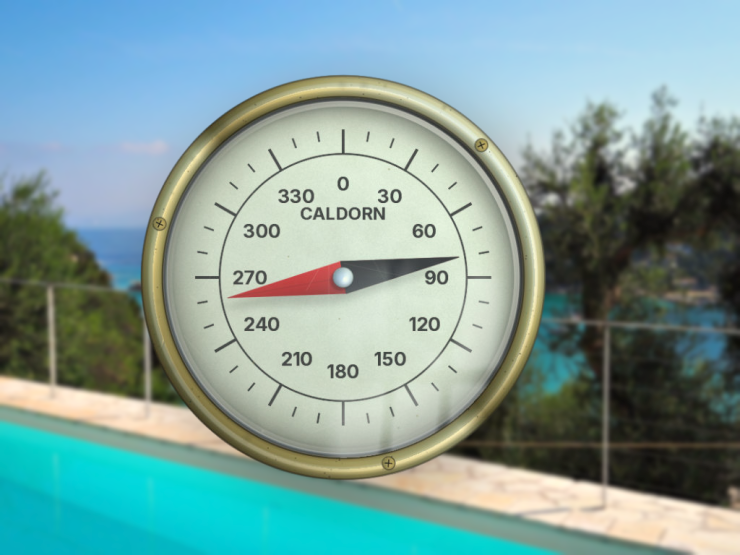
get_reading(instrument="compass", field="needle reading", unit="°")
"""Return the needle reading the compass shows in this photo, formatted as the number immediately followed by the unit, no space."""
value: 260°
